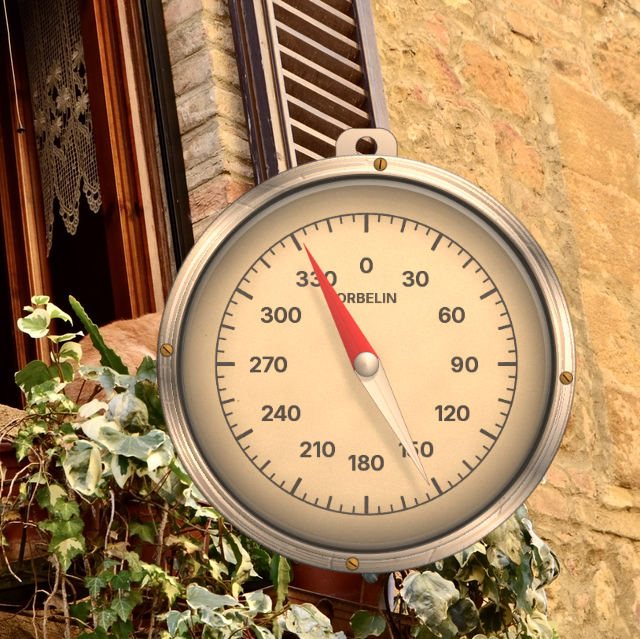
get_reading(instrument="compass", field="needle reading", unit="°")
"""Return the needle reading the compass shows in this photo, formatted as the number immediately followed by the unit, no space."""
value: 332.5°
